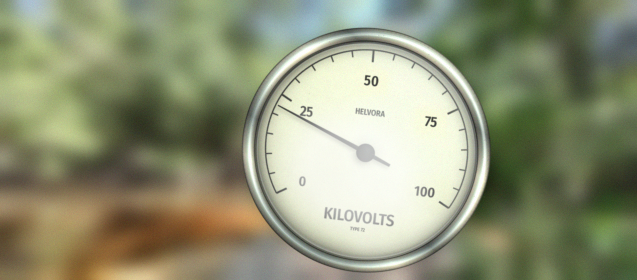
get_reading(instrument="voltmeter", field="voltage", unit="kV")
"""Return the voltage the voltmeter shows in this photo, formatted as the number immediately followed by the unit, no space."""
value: 22.5kV
